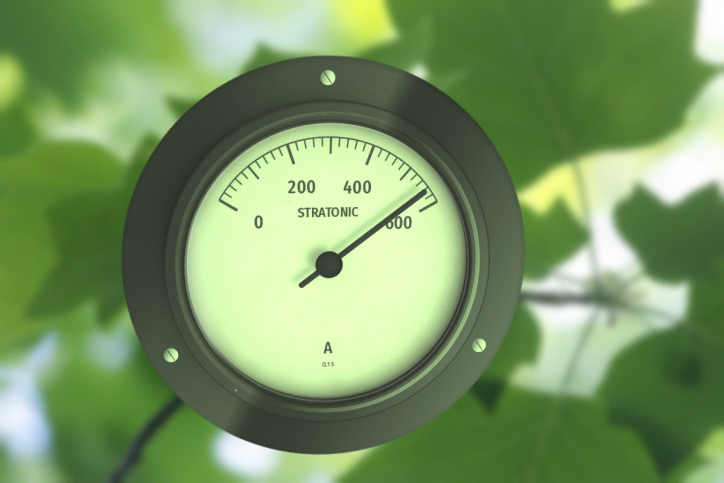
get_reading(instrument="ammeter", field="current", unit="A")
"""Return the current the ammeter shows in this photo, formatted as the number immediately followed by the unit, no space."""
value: 560A
